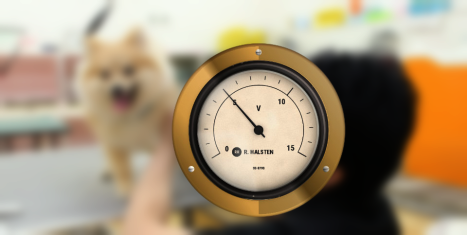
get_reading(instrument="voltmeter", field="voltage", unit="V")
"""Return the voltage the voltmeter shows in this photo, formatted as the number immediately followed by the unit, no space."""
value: 5V
